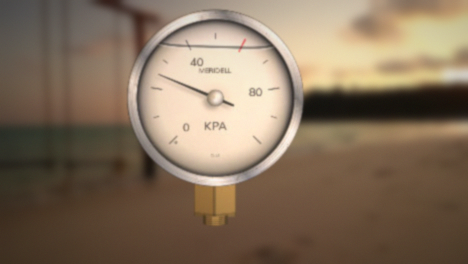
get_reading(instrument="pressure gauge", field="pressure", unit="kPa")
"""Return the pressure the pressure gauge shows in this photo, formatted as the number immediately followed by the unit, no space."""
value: 25kPa
